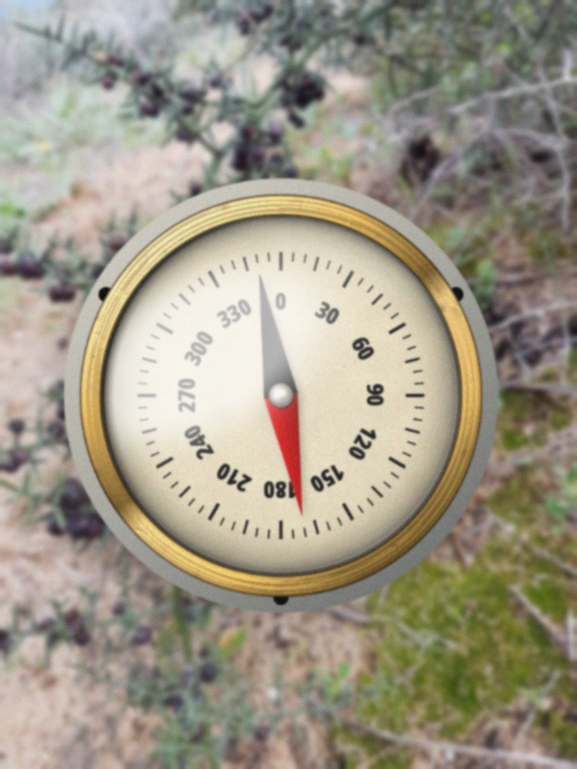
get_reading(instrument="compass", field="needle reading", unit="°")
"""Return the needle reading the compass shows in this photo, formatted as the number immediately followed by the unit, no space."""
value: 170°
